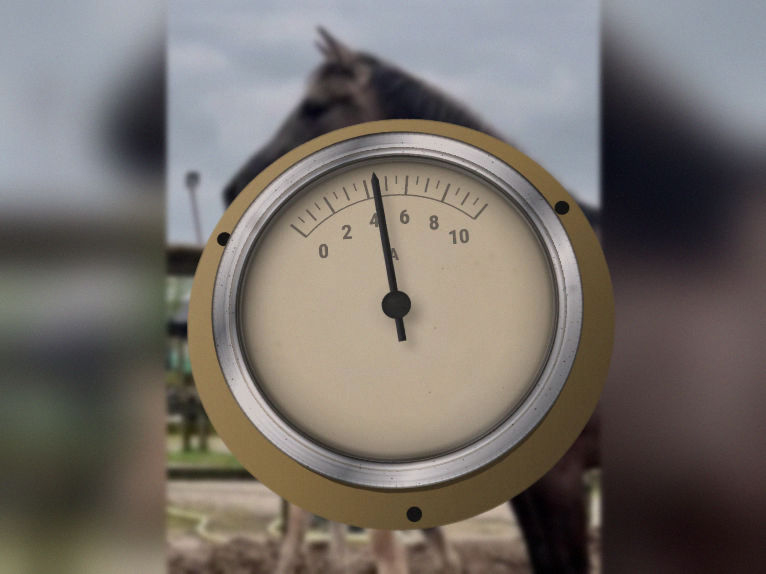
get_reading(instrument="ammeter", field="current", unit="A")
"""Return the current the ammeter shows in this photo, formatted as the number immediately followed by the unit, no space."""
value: 4.5A
